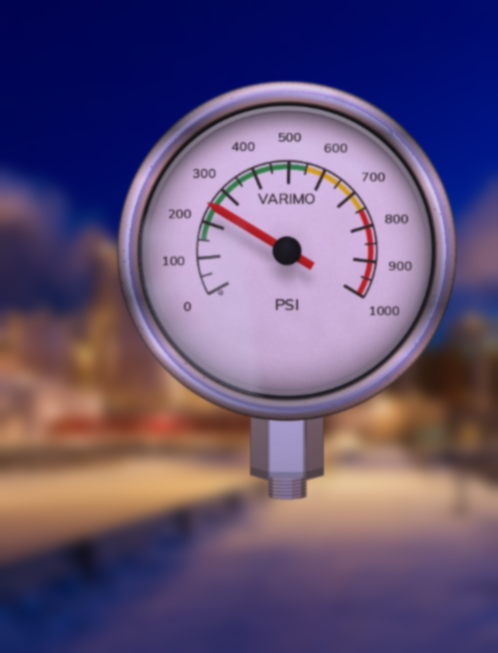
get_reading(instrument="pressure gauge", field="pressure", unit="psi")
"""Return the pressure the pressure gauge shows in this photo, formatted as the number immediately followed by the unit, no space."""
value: 250psi
